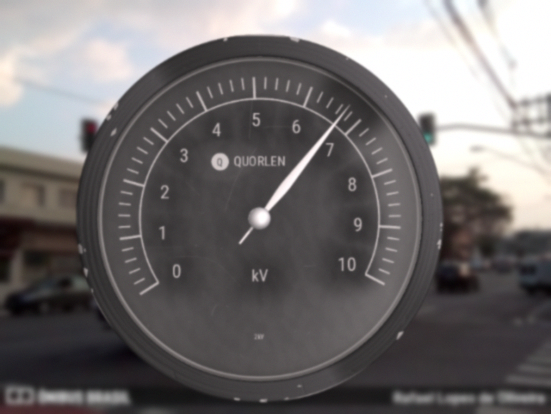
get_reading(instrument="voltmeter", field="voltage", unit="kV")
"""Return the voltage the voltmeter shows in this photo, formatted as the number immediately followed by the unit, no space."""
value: 6.7kV
